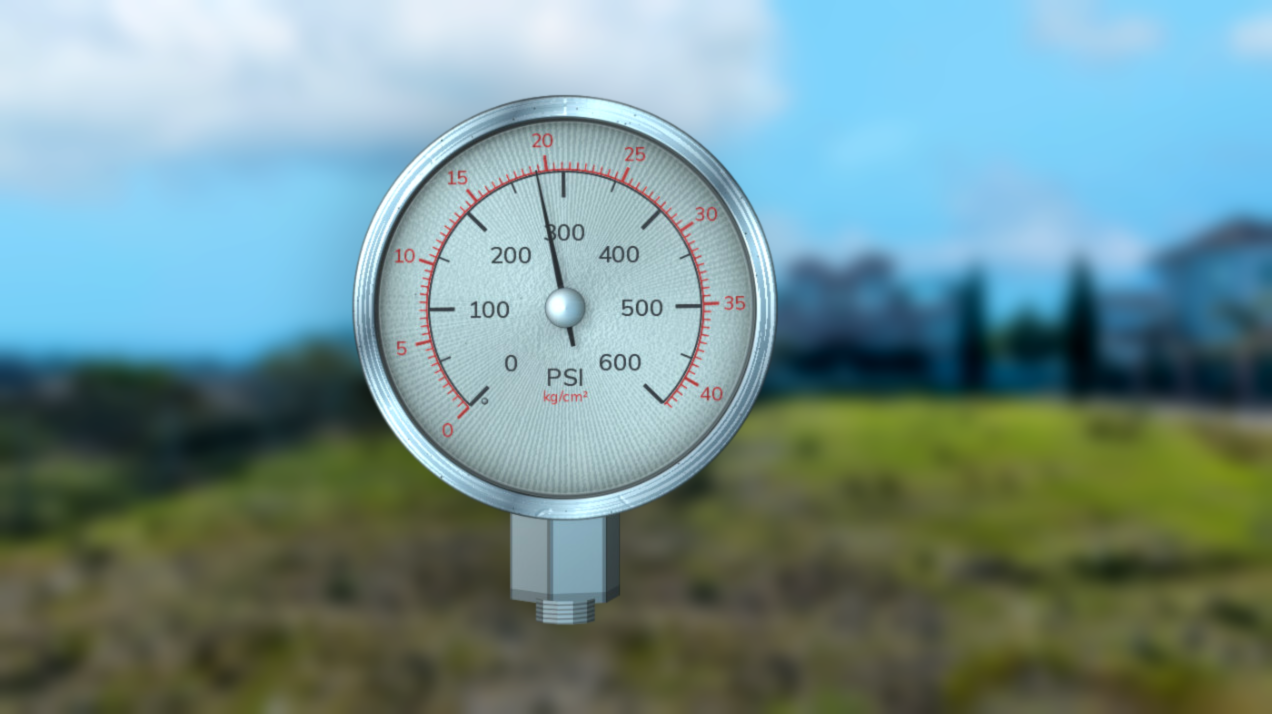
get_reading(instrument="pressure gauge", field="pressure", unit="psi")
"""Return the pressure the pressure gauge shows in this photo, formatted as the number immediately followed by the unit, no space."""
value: 275psi
